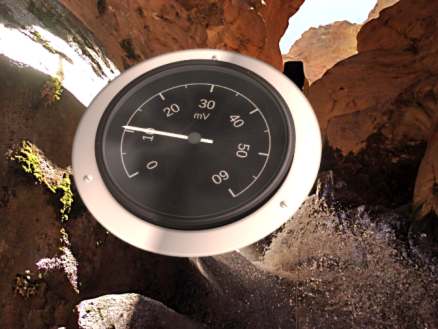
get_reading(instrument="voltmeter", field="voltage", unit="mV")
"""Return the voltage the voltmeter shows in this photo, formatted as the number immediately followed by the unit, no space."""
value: 10mV
